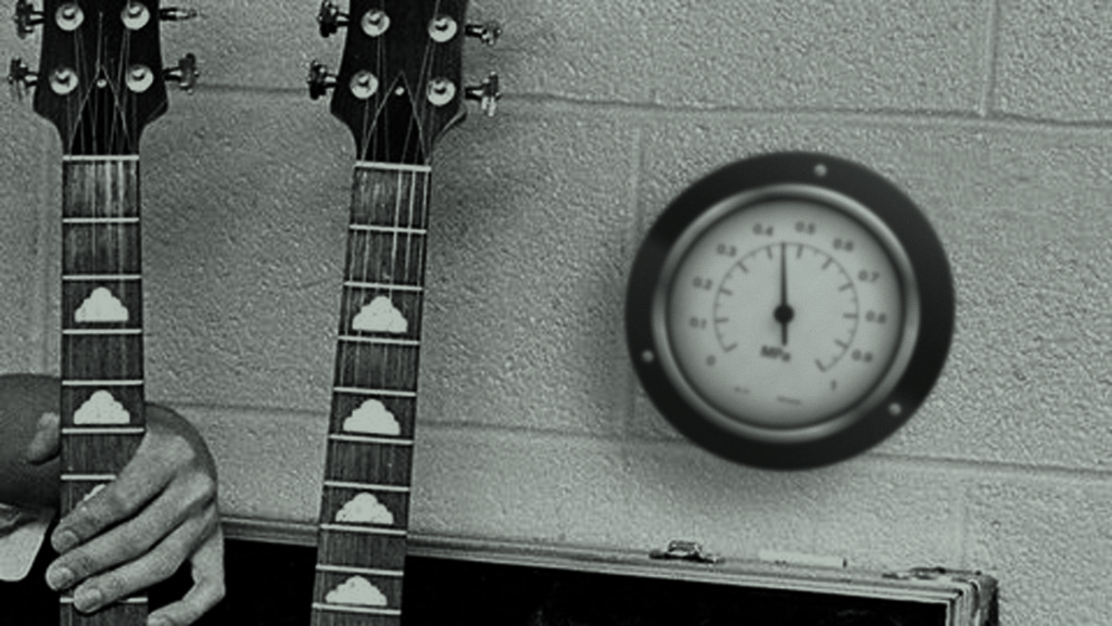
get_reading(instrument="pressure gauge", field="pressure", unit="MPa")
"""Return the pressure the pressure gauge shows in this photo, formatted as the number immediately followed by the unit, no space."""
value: 0.45MPa
